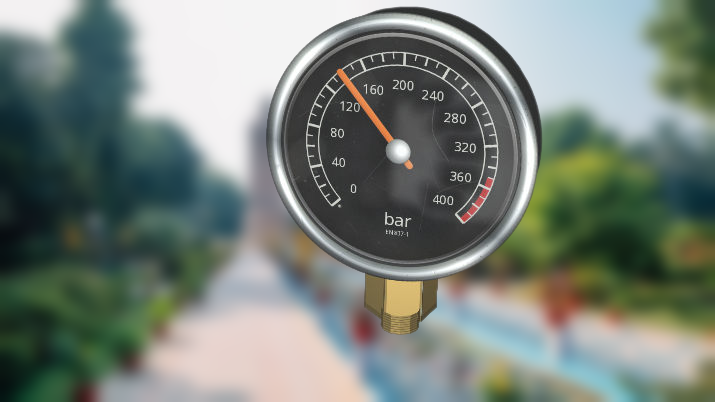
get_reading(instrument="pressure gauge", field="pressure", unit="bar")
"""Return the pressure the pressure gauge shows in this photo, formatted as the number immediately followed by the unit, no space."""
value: 140bar
